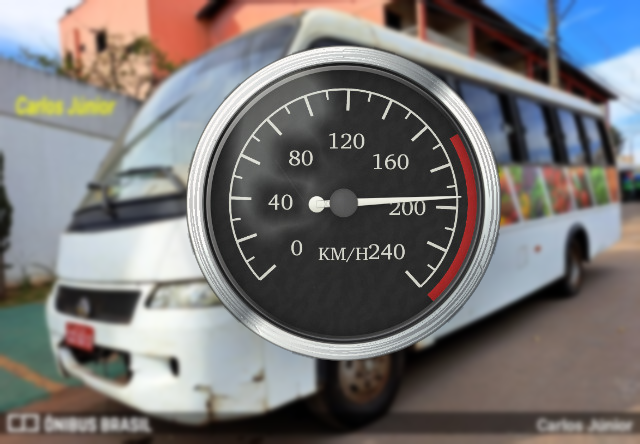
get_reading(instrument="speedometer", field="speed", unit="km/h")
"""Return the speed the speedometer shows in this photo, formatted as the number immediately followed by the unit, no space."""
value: 195km/h
